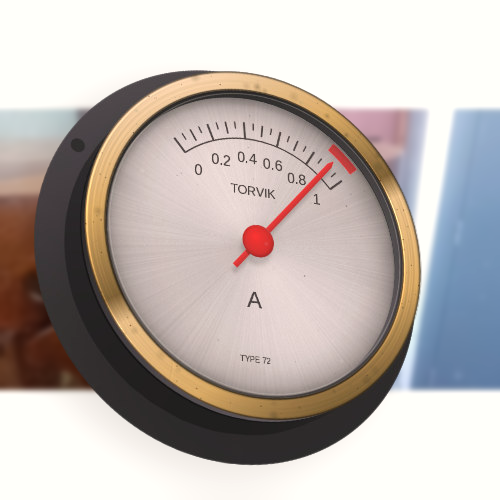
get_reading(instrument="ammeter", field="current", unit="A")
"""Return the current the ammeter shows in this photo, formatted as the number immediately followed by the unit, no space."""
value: 0.9A
